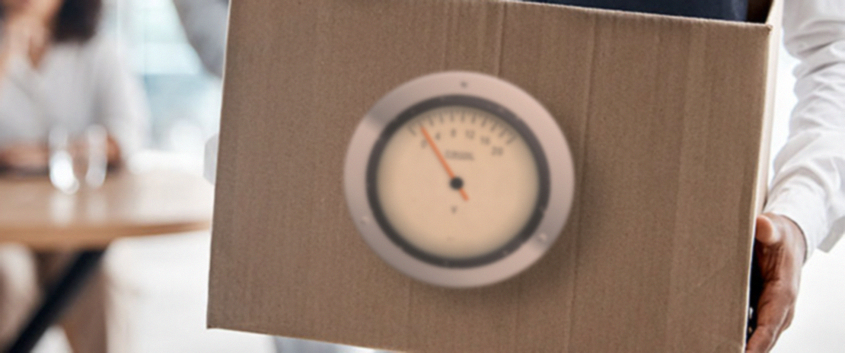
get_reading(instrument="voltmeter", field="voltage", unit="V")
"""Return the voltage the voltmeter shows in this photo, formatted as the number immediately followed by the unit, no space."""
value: 2V
